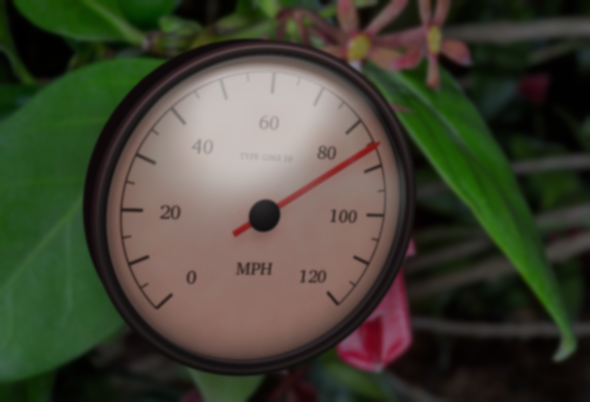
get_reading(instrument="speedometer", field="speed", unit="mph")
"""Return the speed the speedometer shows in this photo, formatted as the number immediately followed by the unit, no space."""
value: 85mph
